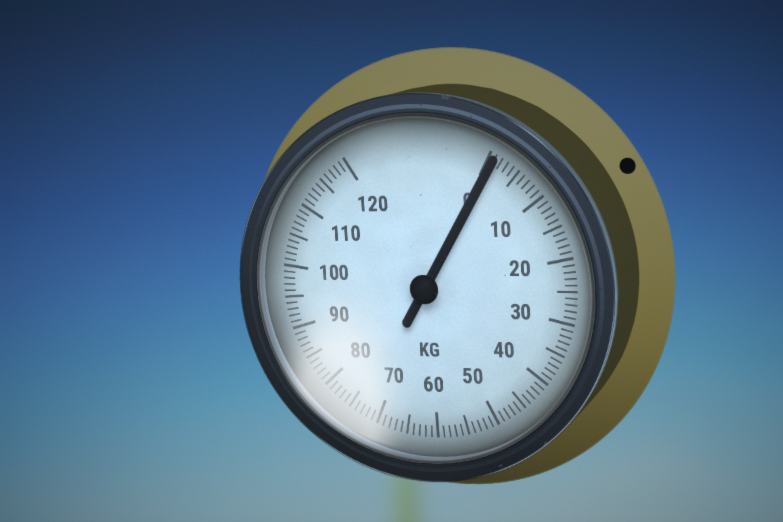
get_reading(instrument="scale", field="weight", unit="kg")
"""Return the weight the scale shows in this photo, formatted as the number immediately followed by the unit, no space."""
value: 1kg
